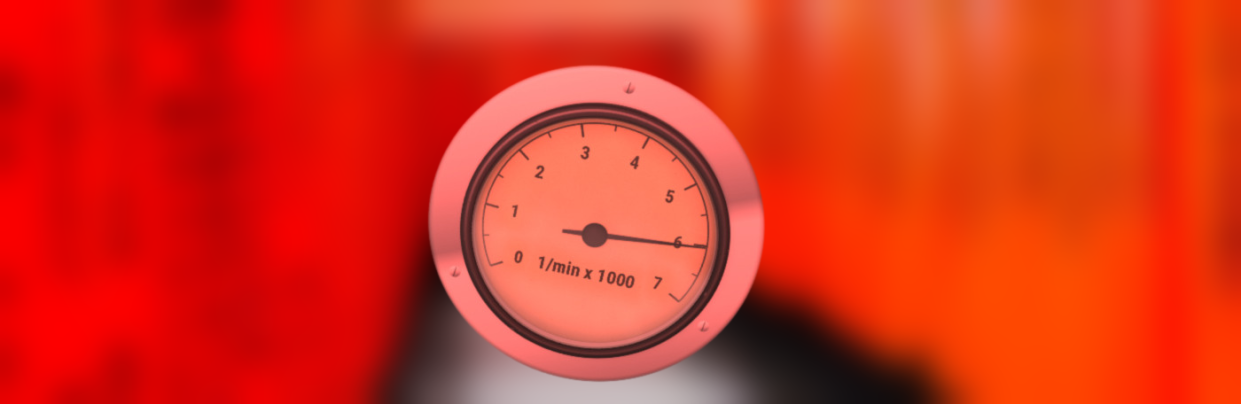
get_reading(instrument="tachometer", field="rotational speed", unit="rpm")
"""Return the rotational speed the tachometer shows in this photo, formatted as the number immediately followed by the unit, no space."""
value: 6000rpm
